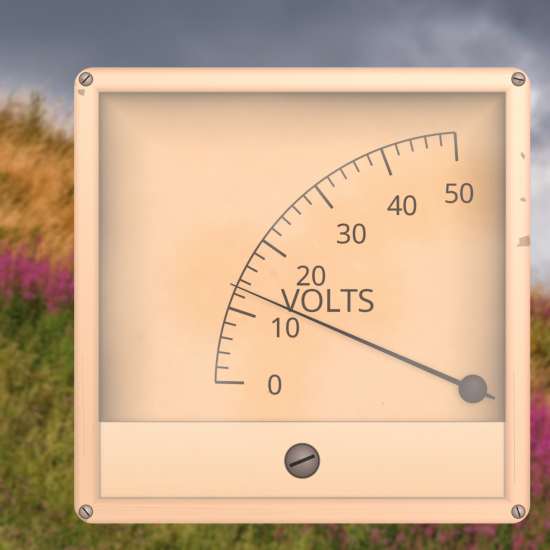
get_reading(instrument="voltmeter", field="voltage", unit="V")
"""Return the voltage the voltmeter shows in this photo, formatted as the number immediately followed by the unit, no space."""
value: 13V
